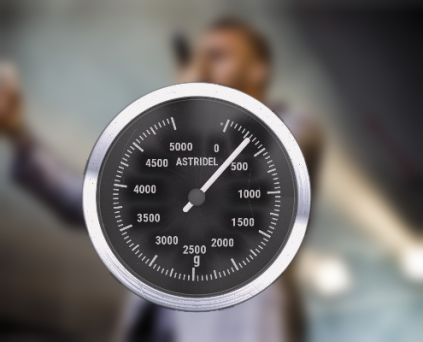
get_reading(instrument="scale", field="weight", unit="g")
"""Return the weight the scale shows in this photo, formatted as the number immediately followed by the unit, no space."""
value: 300g
